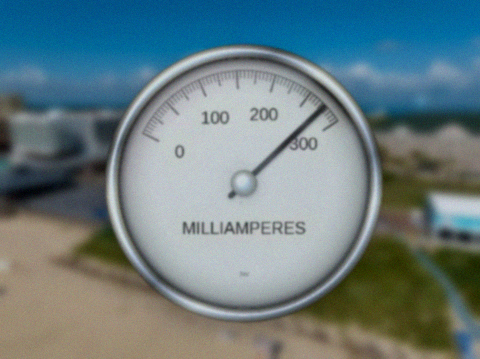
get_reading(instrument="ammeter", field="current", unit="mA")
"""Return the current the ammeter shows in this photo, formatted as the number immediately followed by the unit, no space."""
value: 275mA
